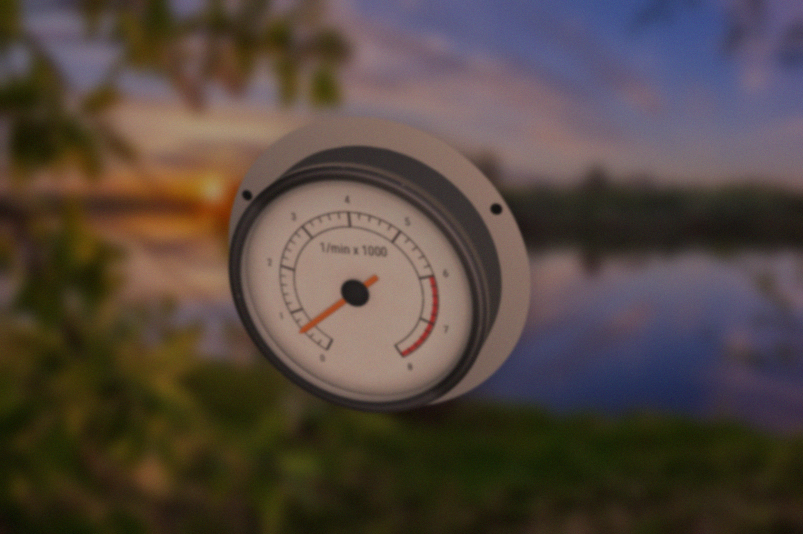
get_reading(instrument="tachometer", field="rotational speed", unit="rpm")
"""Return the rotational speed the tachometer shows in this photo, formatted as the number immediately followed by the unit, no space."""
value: 600rpm
